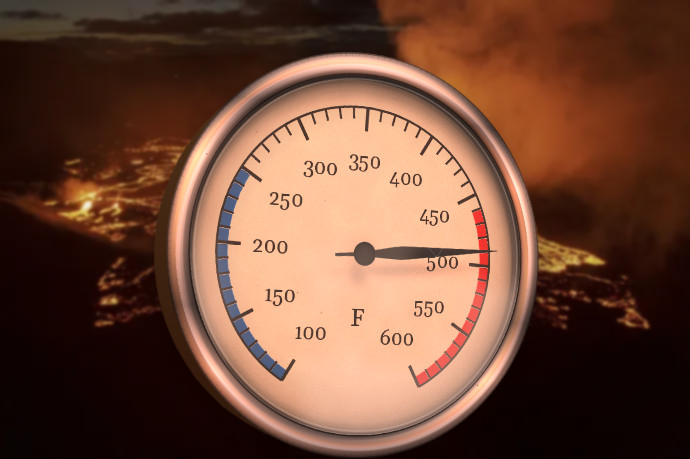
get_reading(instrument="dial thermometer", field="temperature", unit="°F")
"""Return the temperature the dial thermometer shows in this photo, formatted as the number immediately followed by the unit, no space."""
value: 490°F
